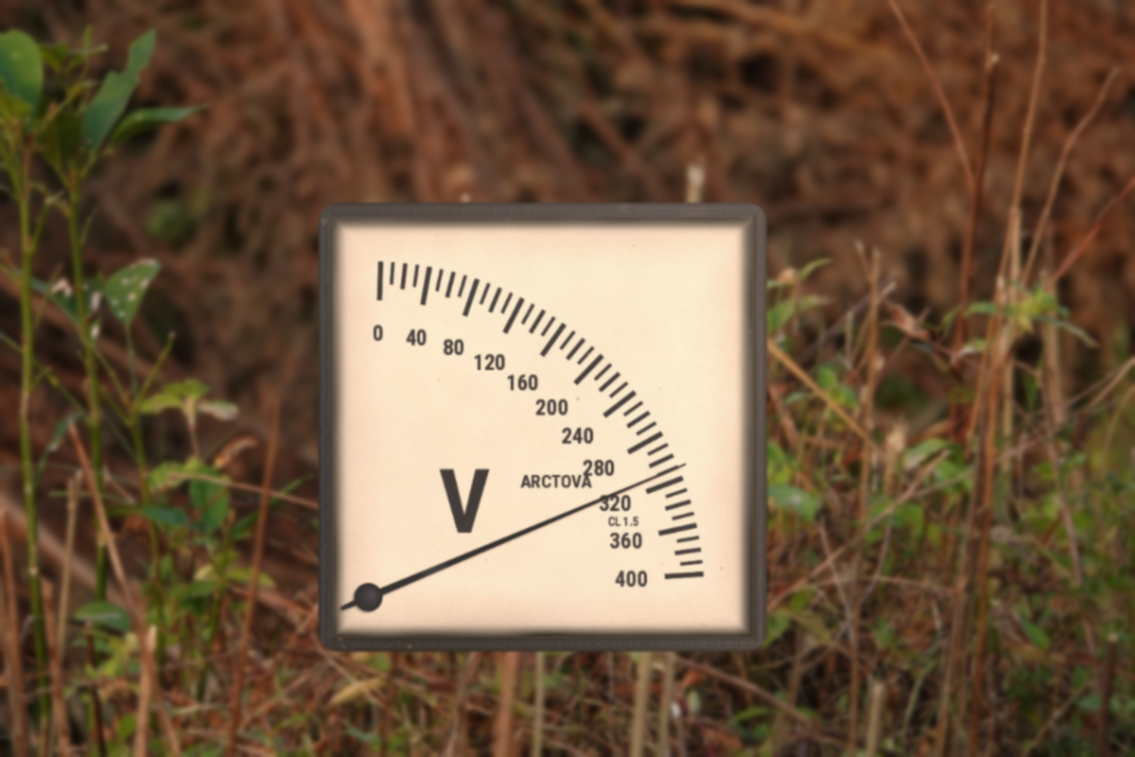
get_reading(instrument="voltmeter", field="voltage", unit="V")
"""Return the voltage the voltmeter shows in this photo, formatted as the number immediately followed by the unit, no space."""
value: 310V
